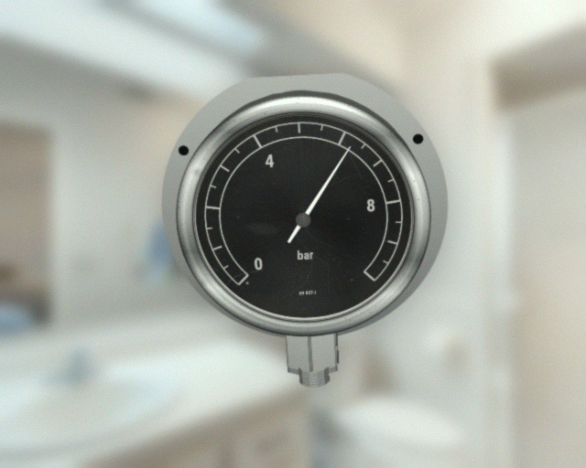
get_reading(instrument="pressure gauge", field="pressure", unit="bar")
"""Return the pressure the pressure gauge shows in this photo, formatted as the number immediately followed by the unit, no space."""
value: 6.25bar
